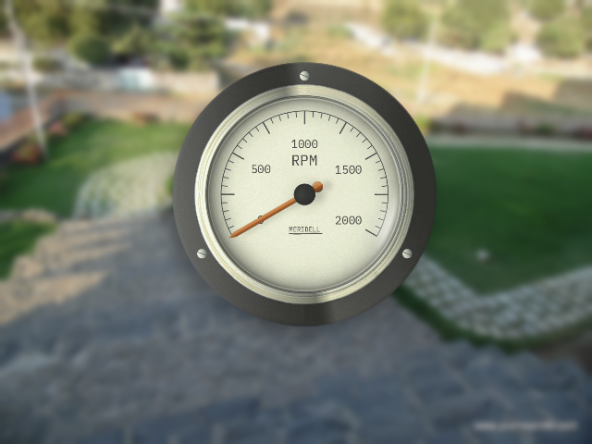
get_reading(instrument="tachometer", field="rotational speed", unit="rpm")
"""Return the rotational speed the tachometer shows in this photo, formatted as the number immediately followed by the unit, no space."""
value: 0rpm
